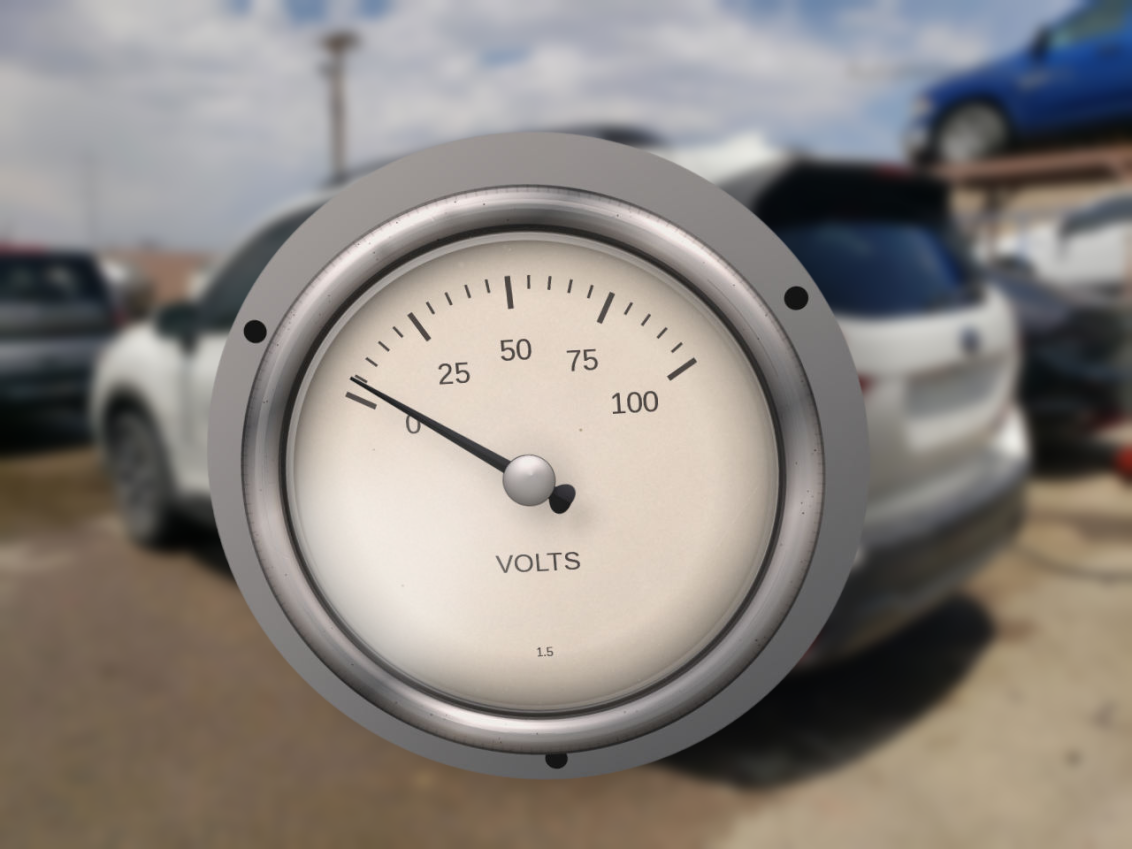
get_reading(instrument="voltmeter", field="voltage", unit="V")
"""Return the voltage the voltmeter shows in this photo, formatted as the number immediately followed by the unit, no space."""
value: 5V
